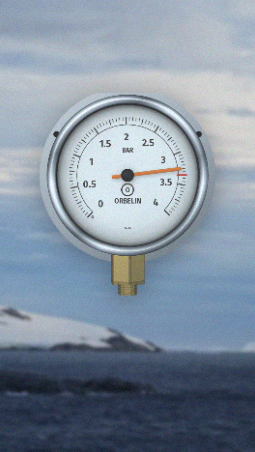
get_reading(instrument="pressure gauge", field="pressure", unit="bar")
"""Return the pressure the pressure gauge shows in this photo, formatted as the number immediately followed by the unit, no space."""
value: 3.25bar
